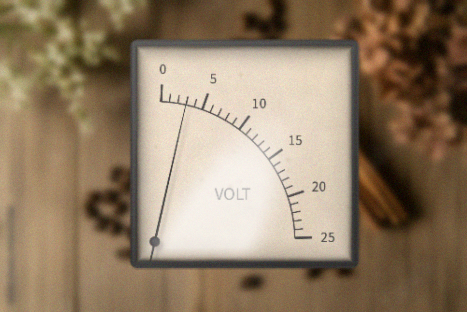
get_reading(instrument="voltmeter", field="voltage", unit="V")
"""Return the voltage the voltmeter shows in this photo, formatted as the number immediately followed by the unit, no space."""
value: 3V
